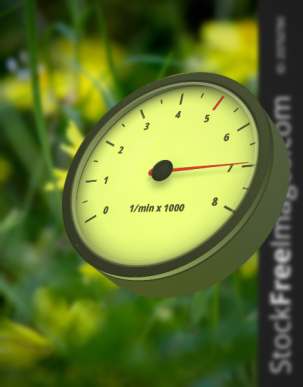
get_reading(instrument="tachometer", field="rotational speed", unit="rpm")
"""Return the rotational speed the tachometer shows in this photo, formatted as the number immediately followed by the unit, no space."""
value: 7000rpm
